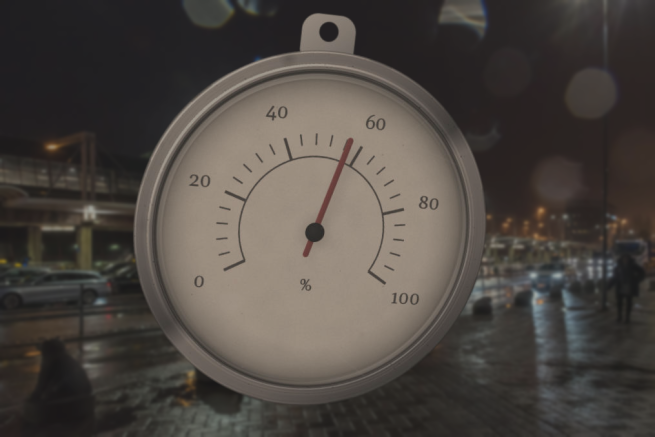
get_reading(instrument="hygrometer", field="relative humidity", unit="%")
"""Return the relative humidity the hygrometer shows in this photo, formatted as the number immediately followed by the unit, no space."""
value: 56%
